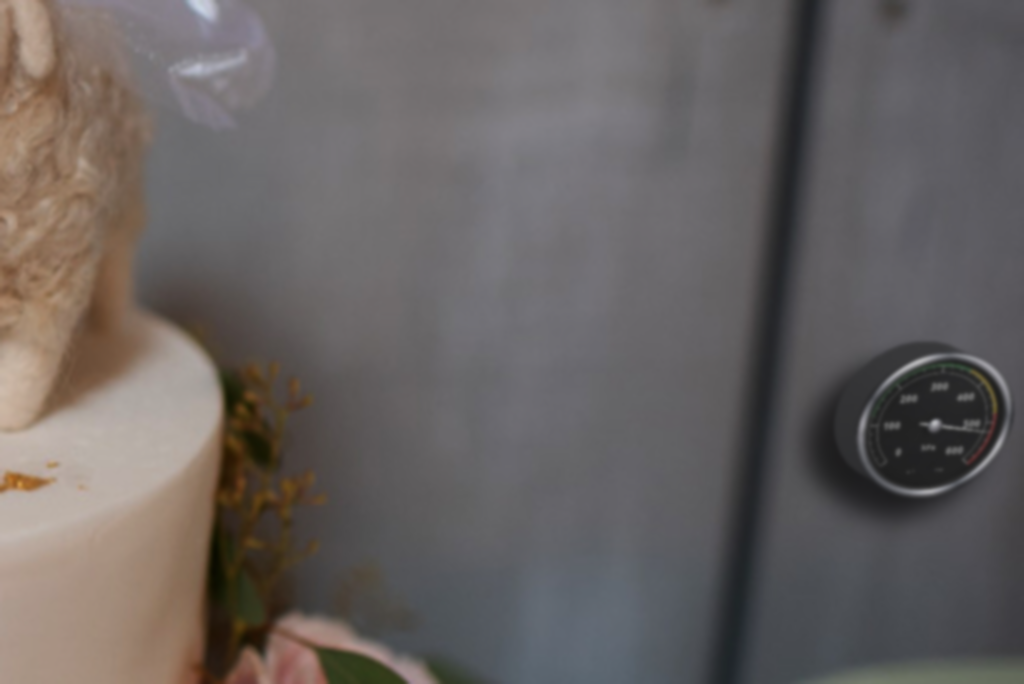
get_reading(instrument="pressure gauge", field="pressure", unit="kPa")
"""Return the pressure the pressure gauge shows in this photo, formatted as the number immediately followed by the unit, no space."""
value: 520kPa
